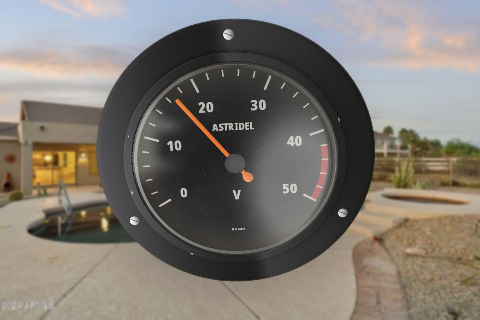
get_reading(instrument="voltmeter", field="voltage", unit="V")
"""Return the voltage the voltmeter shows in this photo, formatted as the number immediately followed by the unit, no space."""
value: 17V
